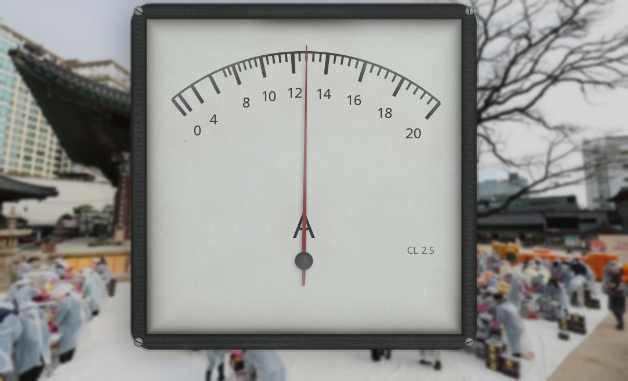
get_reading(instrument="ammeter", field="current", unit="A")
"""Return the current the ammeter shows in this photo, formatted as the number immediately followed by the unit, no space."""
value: 12.8A
